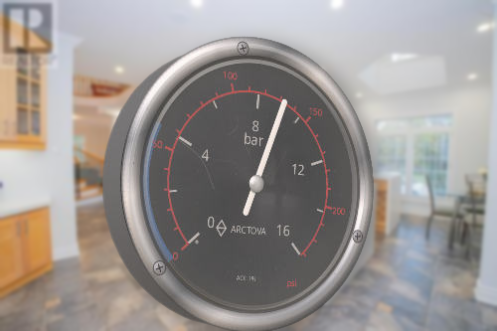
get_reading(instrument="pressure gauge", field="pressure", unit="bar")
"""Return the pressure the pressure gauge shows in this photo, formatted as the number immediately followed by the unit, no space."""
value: 9bar
